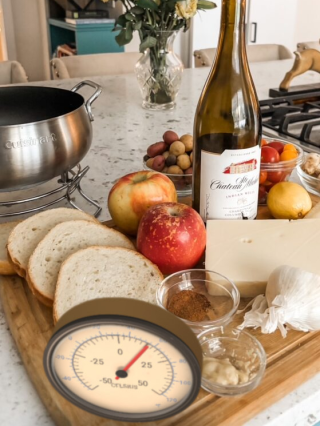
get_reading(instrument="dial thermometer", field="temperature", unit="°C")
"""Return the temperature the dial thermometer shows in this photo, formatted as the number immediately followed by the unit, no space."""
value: 12.5°C
